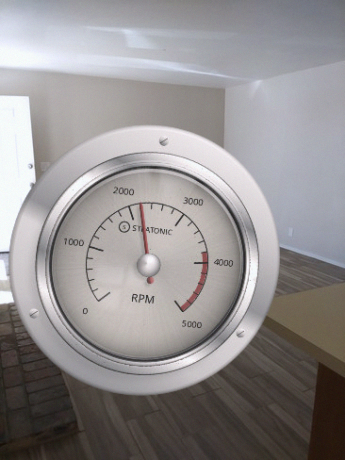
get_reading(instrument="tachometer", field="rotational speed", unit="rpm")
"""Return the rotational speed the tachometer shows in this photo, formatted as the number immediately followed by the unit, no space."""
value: 2200rpm
